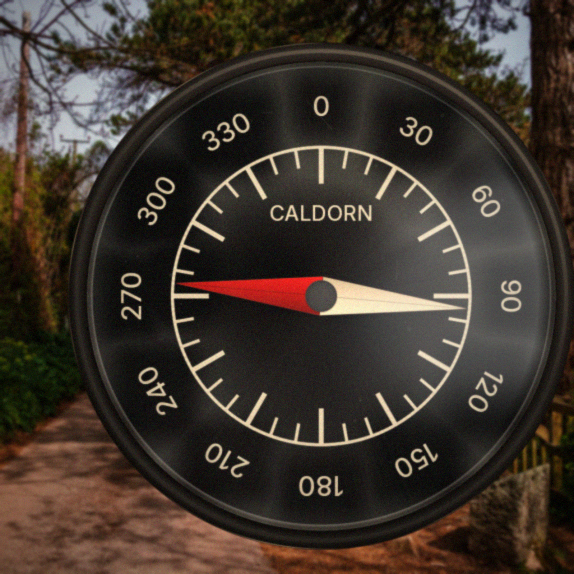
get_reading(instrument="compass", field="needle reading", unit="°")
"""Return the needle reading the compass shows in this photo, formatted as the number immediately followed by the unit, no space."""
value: 275°
